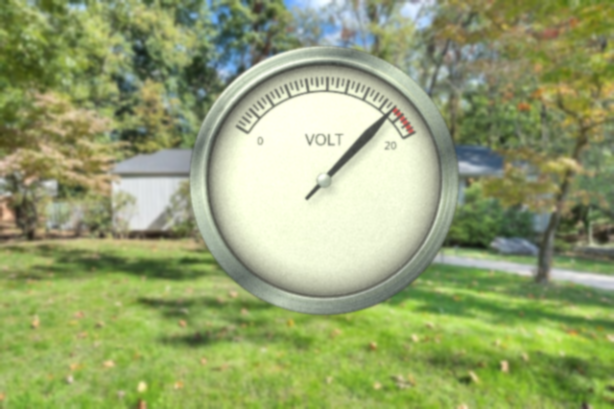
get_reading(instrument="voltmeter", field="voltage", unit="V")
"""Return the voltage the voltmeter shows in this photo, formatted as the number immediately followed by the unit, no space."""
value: 17V
